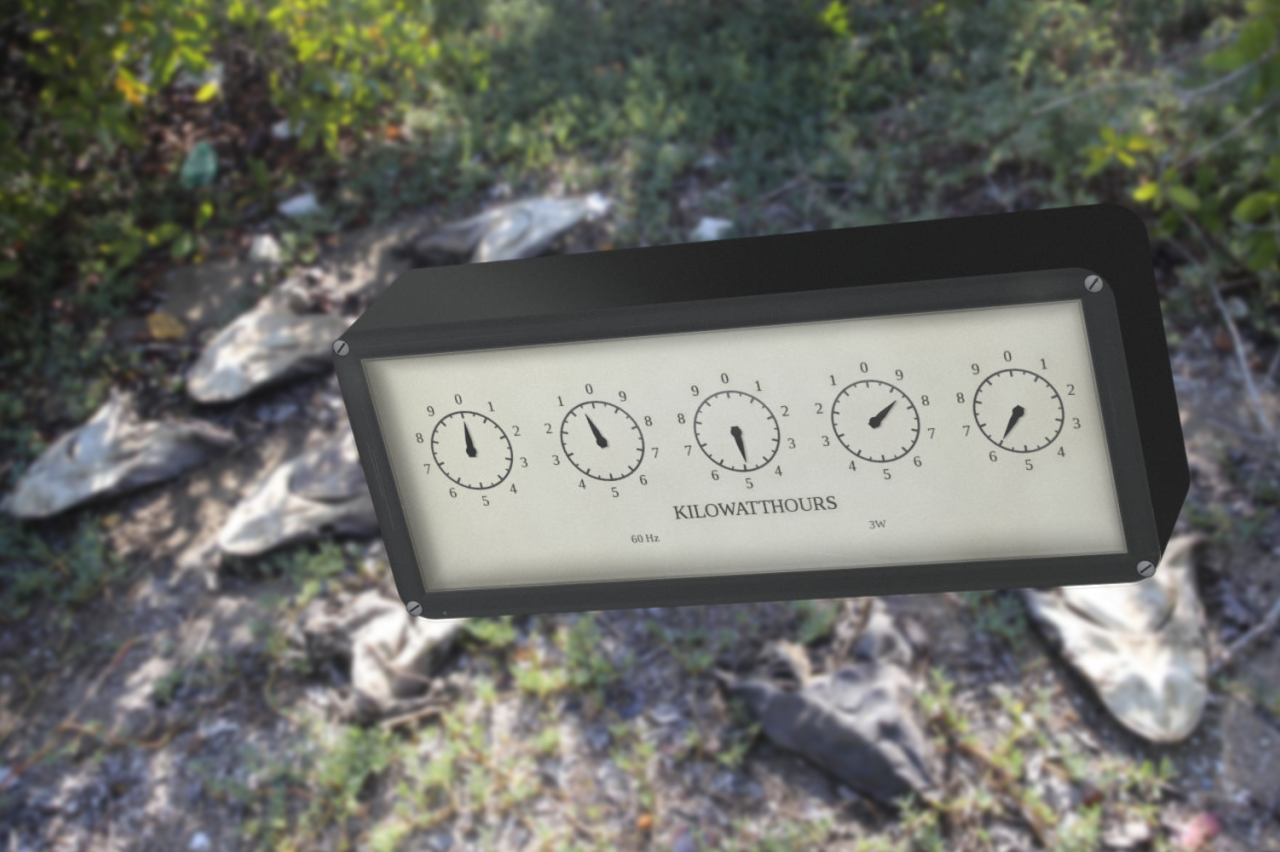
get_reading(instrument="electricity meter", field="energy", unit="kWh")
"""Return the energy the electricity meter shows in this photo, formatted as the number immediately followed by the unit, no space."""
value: 486kWh
